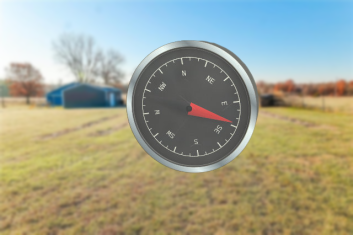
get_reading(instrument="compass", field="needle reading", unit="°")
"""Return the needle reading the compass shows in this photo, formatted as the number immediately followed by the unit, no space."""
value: 115°
